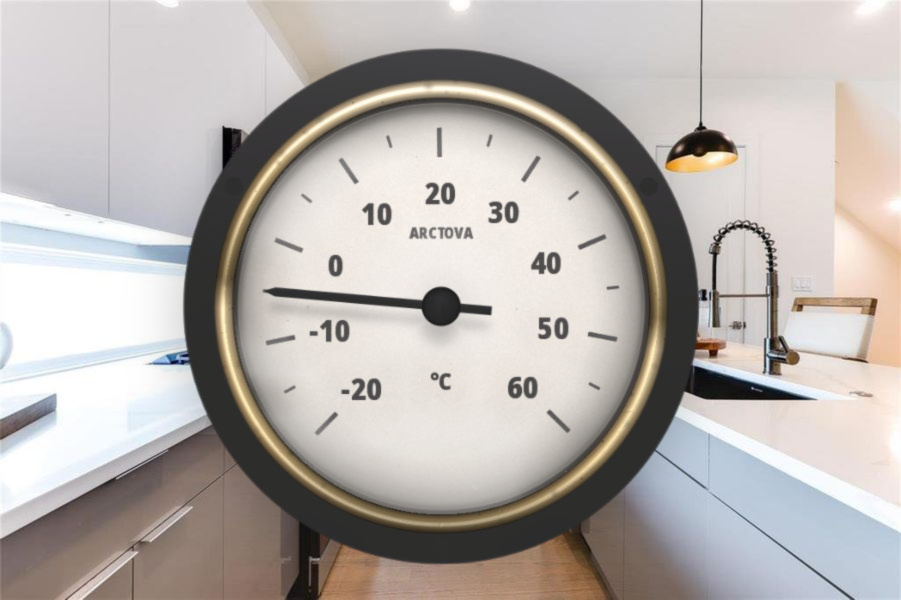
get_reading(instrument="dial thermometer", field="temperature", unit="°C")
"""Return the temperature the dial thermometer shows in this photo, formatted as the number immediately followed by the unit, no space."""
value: -5°C
